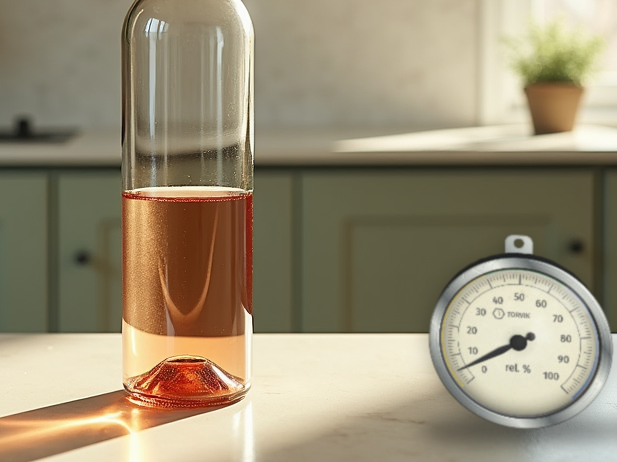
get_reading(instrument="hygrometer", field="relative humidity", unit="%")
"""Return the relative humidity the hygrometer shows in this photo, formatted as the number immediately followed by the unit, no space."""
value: 5%
